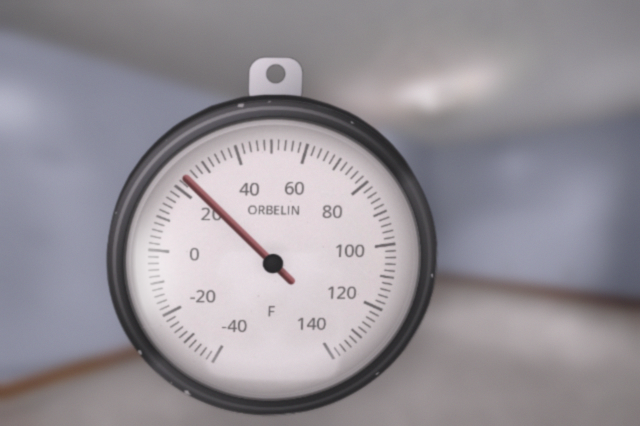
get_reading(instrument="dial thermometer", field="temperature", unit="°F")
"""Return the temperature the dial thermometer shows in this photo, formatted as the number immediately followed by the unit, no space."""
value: 24°F
